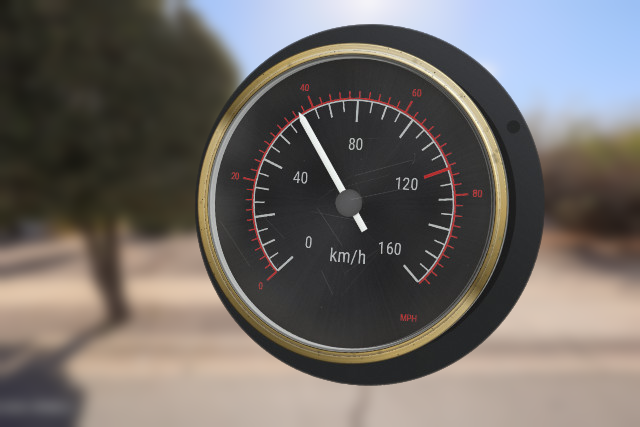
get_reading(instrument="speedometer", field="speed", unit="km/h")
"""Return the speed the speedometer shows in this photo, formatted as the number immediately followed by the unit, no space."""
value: 60km/h
